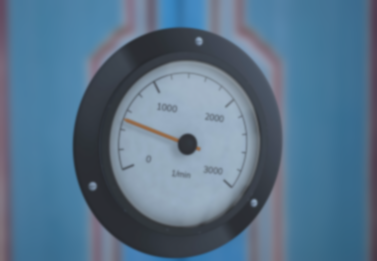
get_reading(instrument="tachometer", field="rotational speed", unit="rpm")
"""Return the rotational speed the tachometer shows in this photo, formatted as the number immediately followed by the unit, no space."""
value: 500rpm
